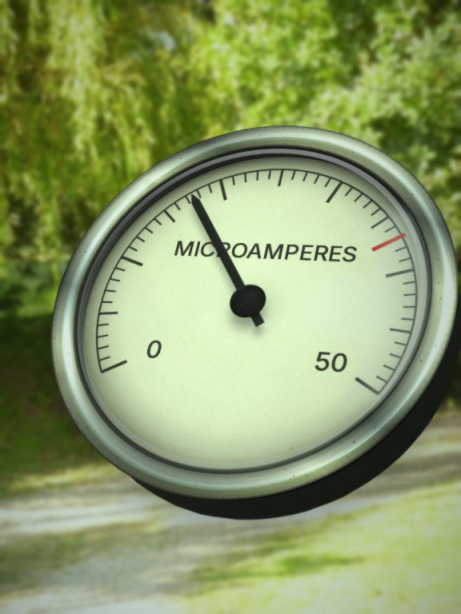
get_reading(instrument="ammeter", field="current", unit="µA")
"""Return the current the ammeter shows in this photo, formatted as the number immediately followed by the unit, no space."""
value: 17.5µA
